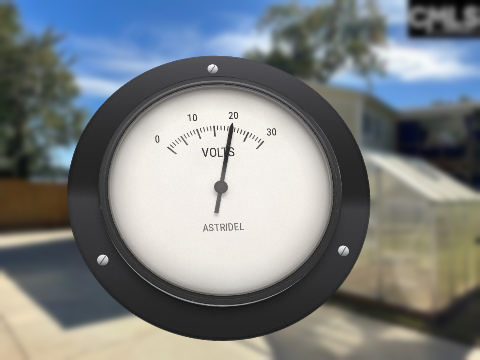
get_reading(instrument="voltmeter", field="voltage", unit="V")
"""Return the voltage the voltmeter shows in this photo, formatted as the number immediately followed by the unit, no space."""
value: 20V
